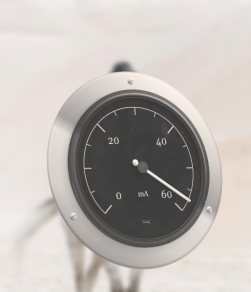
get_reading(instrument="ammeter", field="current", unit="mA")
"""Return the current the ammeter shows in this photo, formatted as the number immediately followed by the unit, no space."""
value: 57.5mA
